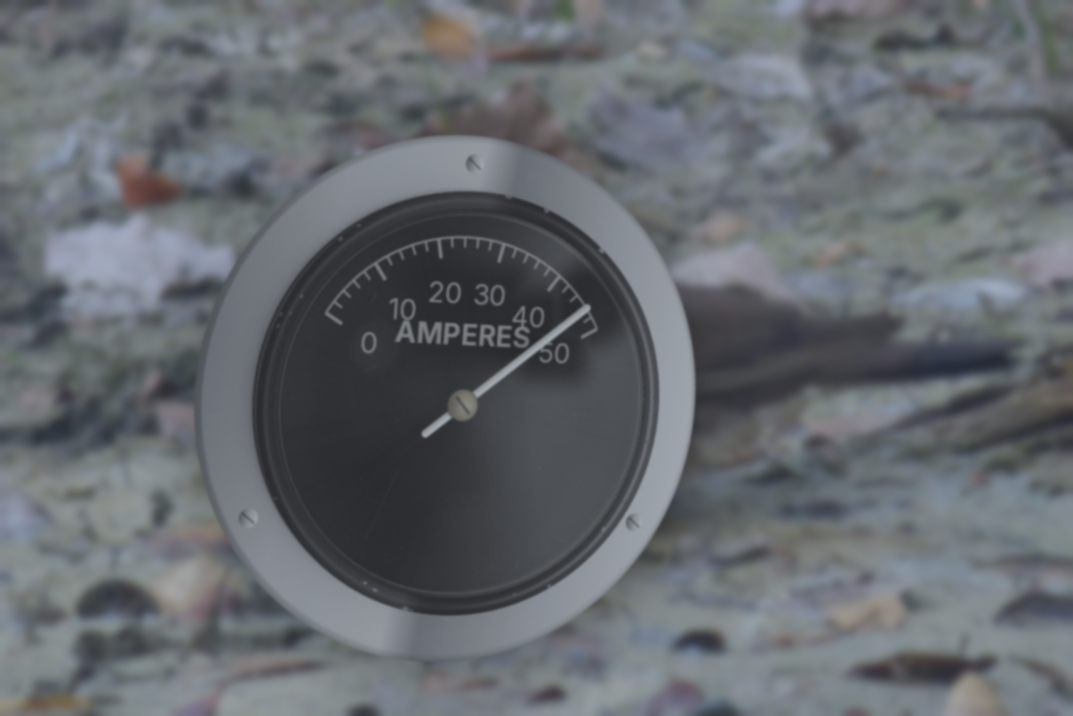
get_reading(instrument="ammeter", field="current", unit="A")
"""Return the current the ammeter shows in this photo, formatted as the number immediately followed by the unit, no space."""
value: 46A
